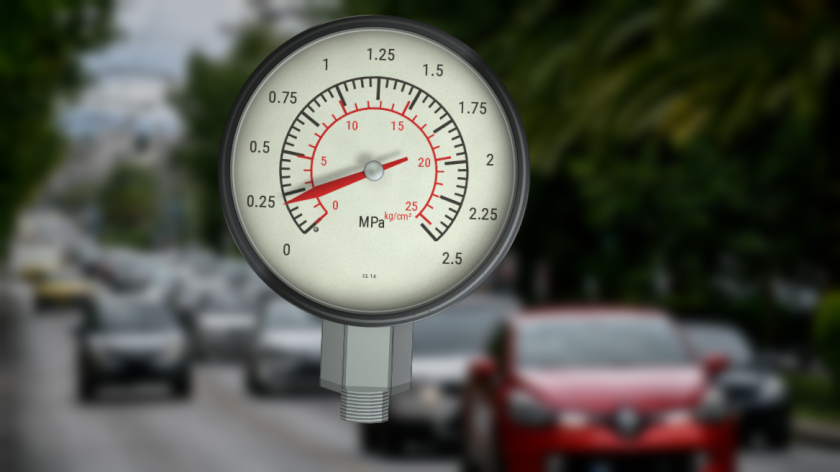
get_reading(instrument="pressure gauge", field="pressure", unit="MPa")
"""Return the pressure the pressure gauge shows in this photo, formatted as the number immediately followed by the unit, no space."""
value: 0.2MPa
